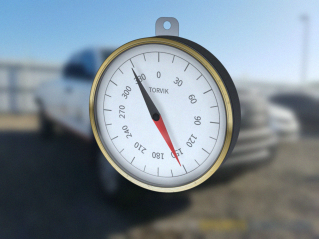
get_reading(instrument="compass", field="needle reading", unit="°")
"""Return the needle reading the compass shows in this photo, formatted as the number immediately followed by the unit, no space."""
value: 150°
